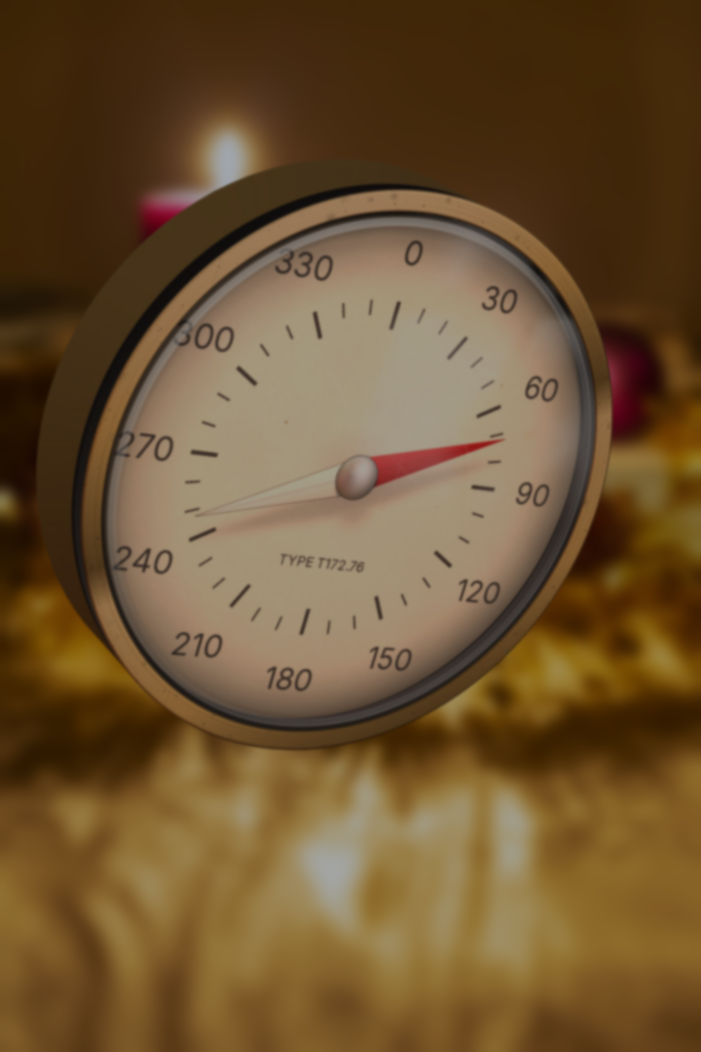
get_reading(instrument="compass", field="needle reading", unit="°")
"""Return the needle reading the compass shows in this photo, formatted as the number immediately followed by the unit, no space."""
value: 70°
